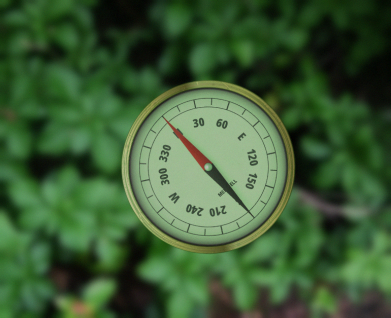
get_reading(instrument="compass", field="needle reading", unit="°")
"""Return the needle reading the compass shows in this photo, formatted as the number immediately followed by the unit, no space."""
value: 0°
